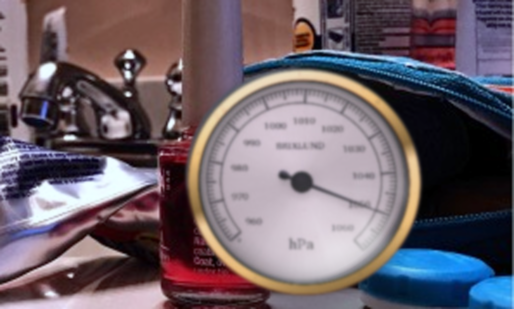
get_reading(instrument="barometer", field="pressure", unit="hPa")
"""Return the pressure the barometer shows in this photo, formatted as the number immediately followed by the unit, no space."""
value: 1050hPa
